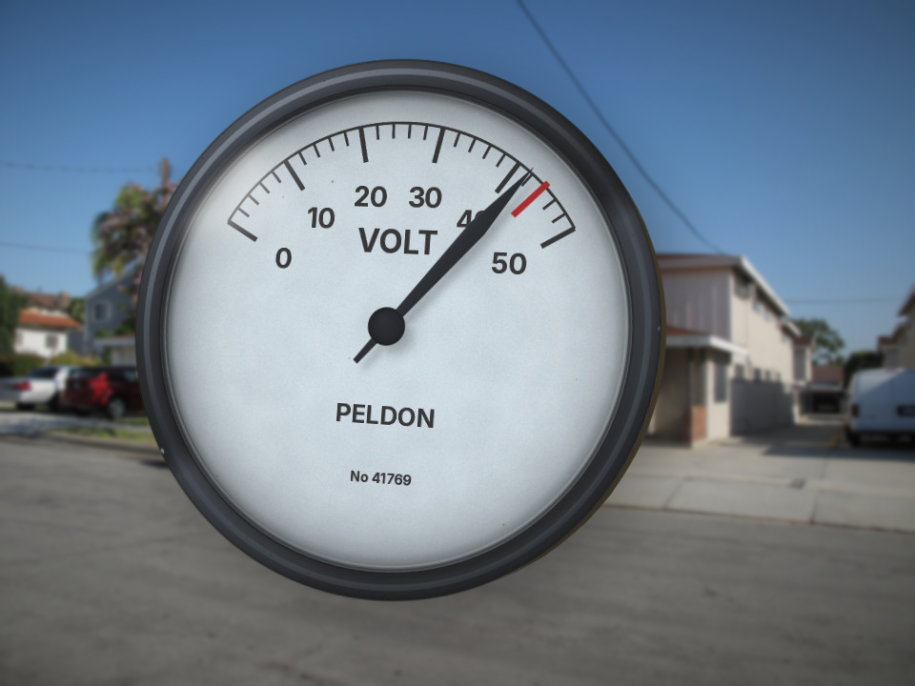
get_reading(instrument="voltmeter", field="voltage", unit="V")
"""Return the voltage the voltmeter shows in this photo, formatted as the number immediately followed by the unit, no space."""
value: 42V
